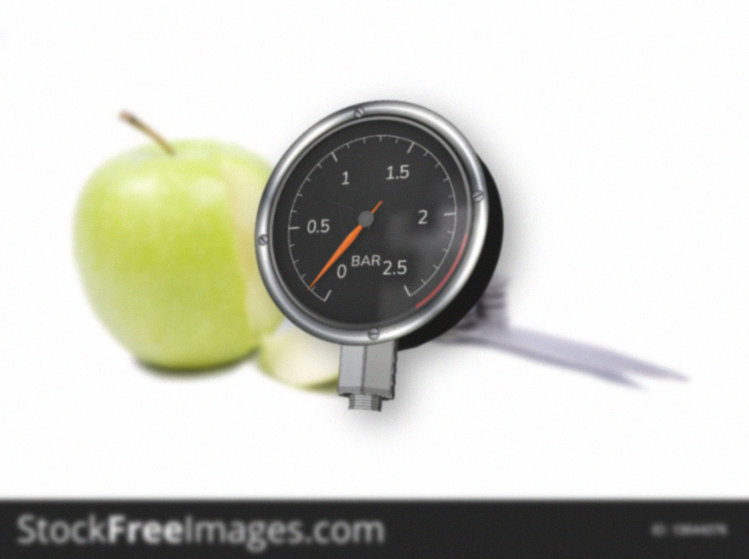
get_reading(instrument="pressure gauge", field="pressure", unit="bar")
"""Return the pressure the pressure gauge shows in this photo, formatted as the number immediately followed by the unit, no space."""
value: 0.1bar
